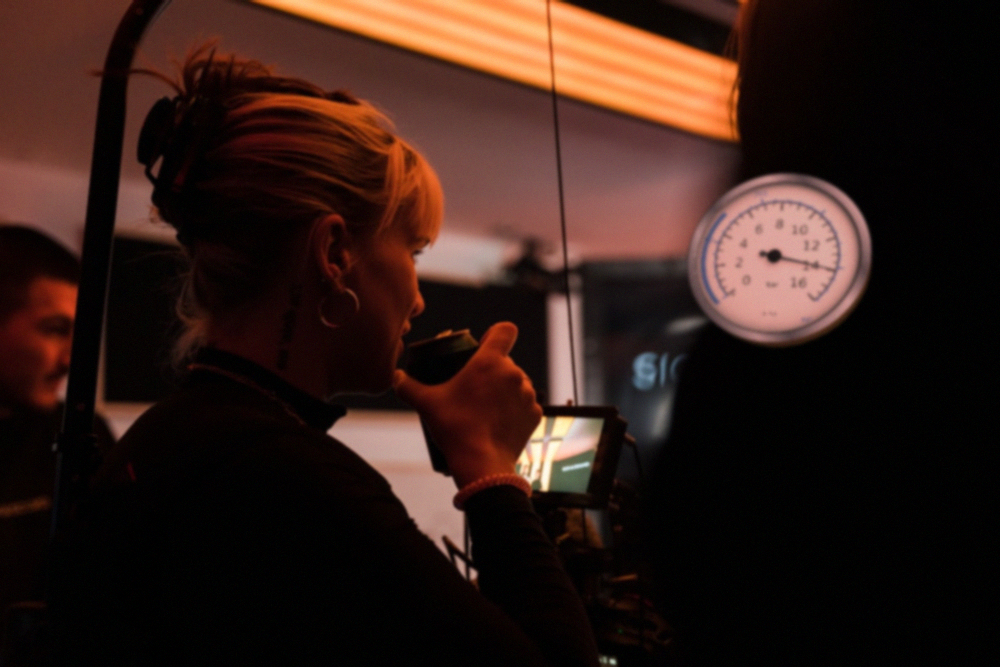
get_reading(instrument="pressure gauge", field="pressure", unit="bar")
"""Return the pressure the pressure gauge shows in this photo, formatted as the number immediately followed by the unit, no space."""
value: 14bar
